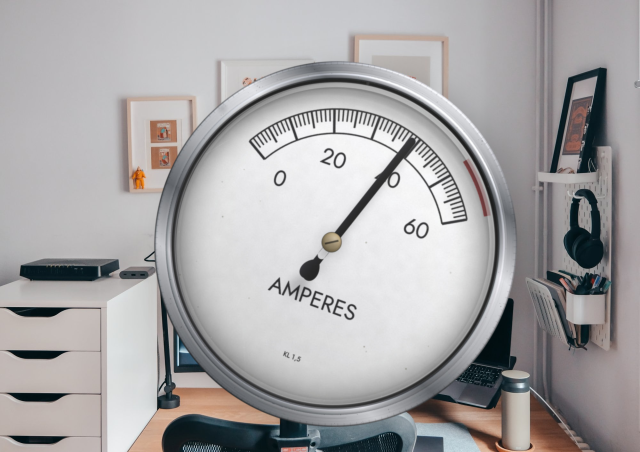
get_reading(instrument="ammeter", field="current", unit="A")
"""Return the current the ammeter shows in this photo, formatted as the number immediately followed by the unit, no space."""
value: 39A
